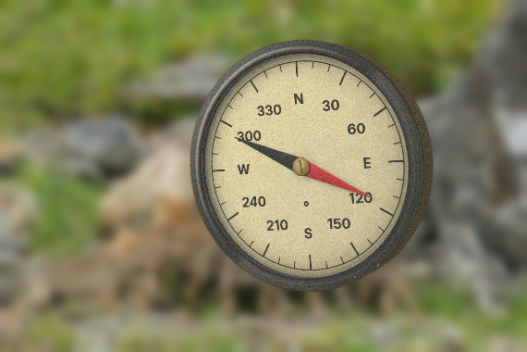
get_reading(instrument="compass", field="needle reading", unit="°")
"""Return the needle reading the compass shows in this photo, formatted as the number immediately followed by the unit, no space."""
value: 115°
